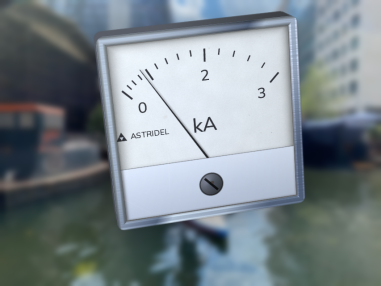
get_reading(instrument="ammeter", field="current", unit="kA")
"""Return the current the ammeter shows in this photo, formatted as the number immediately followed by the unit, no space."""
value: 0.9kA
